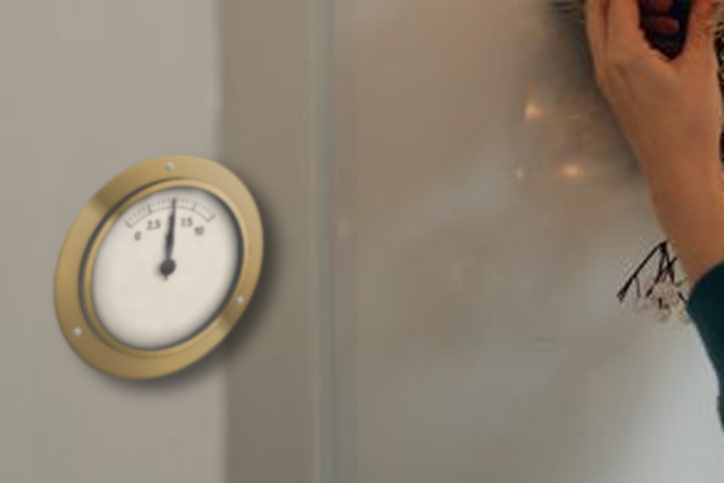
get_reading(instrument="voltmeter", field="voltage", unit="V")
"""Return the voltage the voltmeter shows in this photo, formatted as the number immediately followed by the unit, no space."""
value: 5V
